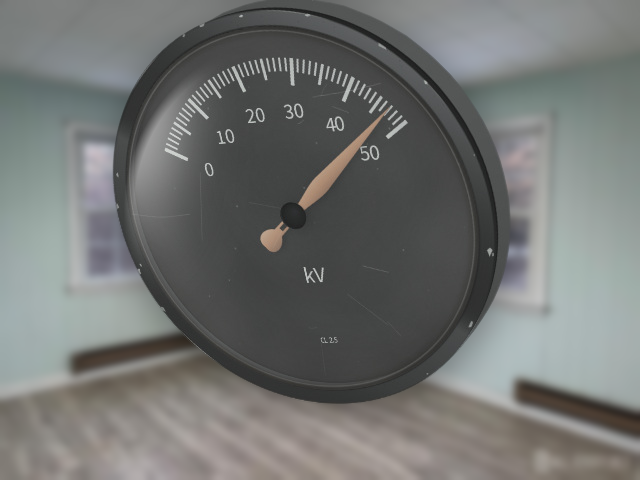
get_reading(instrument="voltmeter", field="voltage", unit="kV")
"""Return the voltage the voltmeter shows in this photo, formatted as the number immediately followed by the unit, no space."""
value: 47kV
